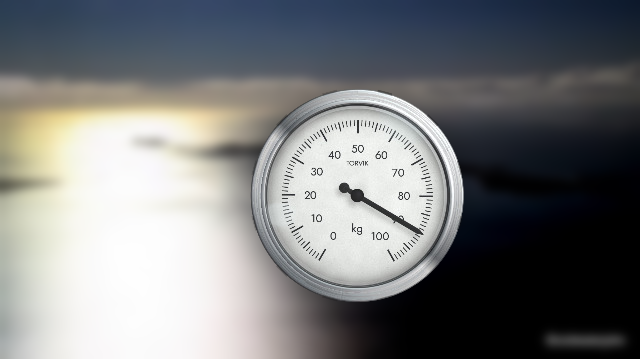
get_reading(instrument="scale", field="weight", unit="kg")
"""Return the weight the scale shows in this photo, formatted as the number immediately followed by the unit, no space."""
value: 90kg
